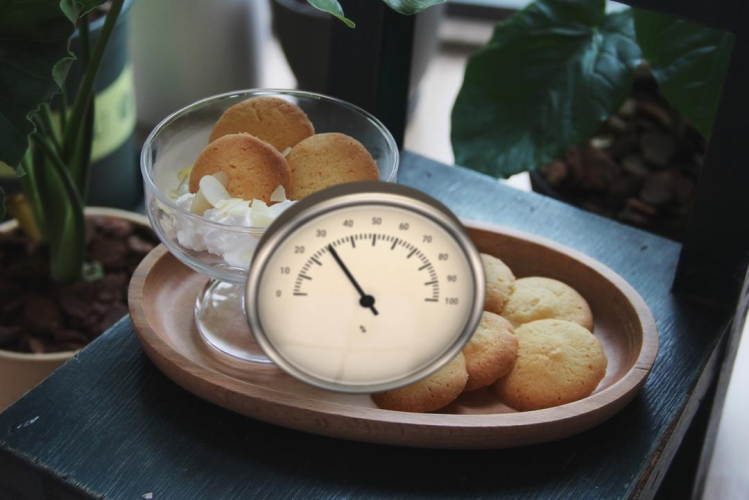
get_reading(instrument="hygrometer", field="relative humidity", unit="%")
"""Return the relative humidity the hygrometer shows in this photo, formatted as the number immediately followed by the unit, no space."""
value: 30%
